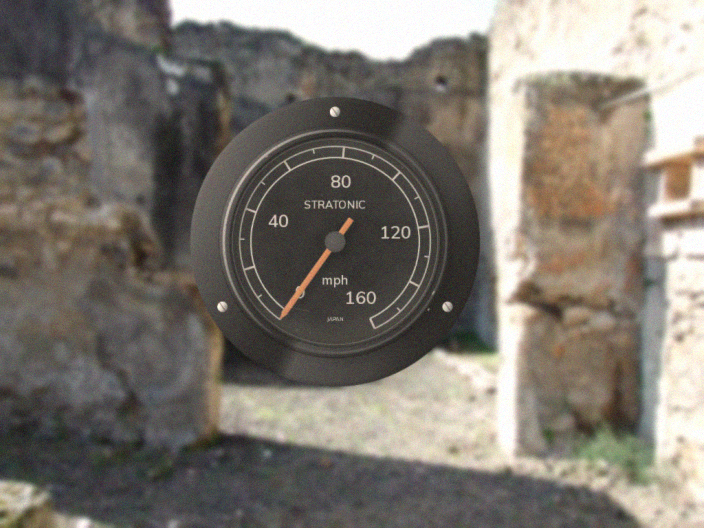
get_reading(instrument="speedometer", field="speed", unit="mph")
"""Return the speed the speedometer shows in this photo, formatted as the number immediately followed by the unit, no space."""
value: 0mph
